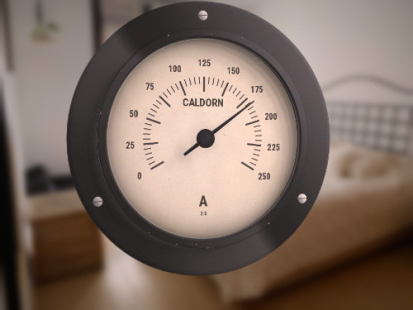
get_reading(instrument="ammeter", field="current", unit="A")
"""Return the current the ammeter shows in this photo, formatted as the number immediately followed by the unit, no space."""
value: 180A
